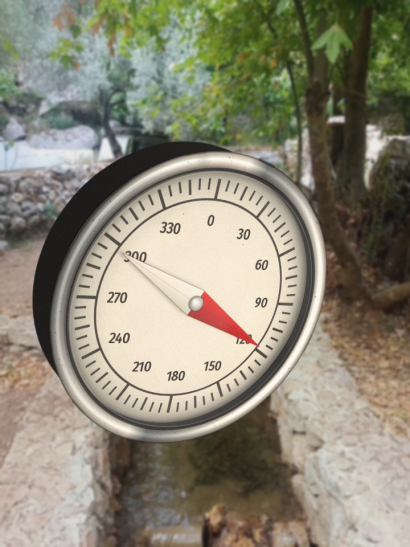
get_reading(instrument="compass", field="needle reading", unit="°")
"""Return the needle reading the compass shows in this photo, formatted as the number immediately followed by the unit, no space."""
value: 117.5°
